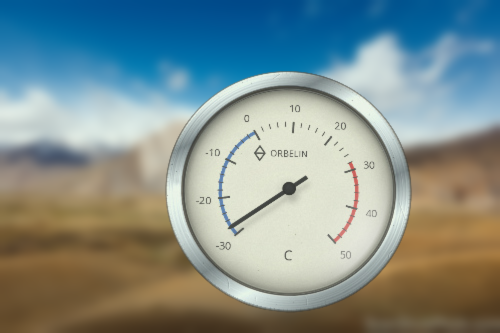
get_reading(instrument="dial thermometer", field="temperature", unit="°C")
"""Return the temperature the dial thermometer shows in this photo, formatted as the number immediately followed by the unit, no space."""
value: -28°C
